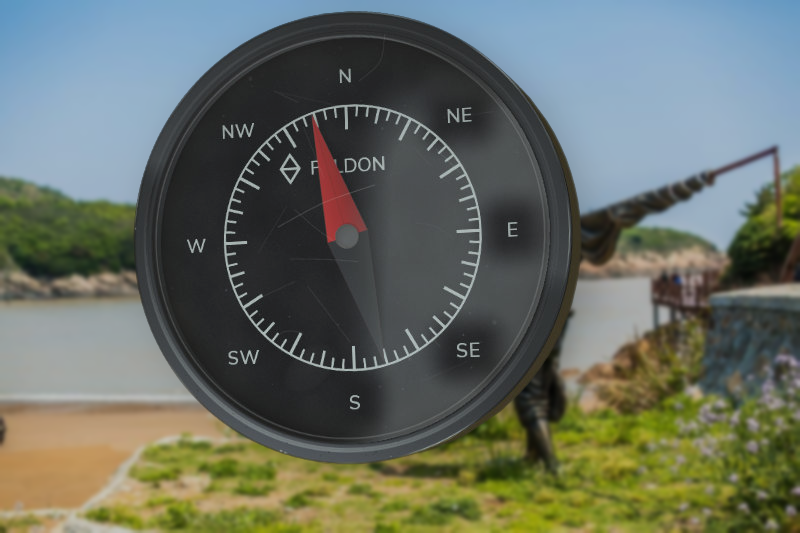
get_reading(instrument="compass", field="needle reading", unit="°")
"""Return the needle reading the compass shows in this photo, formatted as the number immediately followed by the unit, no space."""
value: 345°
